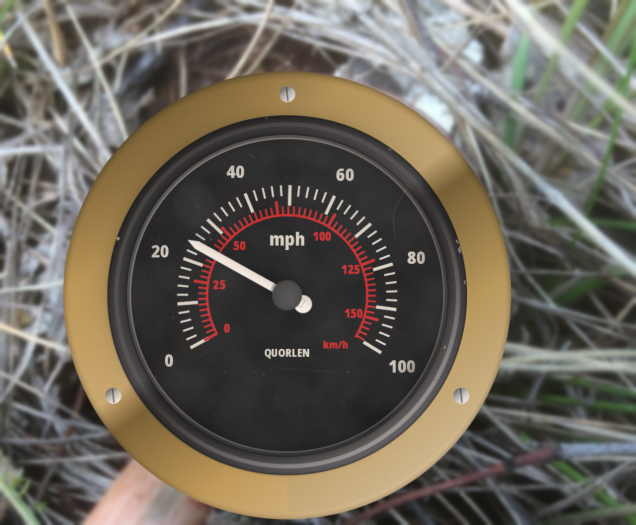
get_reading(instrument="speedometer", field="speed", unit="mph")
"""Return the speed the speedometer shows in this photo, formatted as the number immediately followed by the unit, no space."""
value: 24mph
